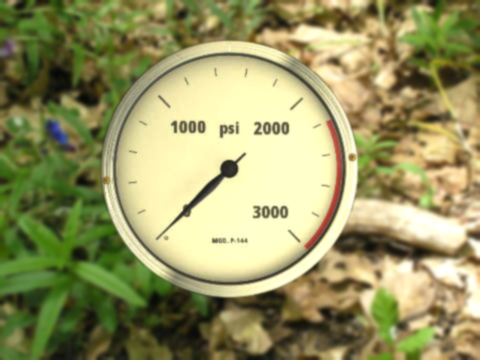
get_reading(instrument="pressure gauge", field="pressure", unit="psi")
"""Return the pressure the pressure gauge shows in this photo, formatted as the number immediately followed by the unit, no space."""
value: 0psi
